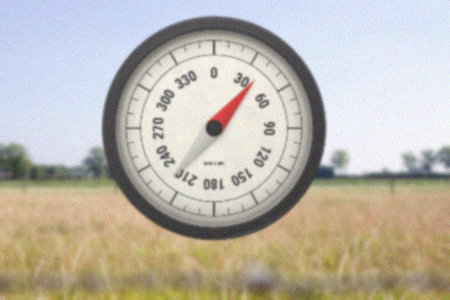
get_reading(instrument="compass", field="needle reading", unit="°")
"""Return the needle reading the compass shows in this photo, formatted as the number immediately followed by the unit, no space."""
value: 40°
